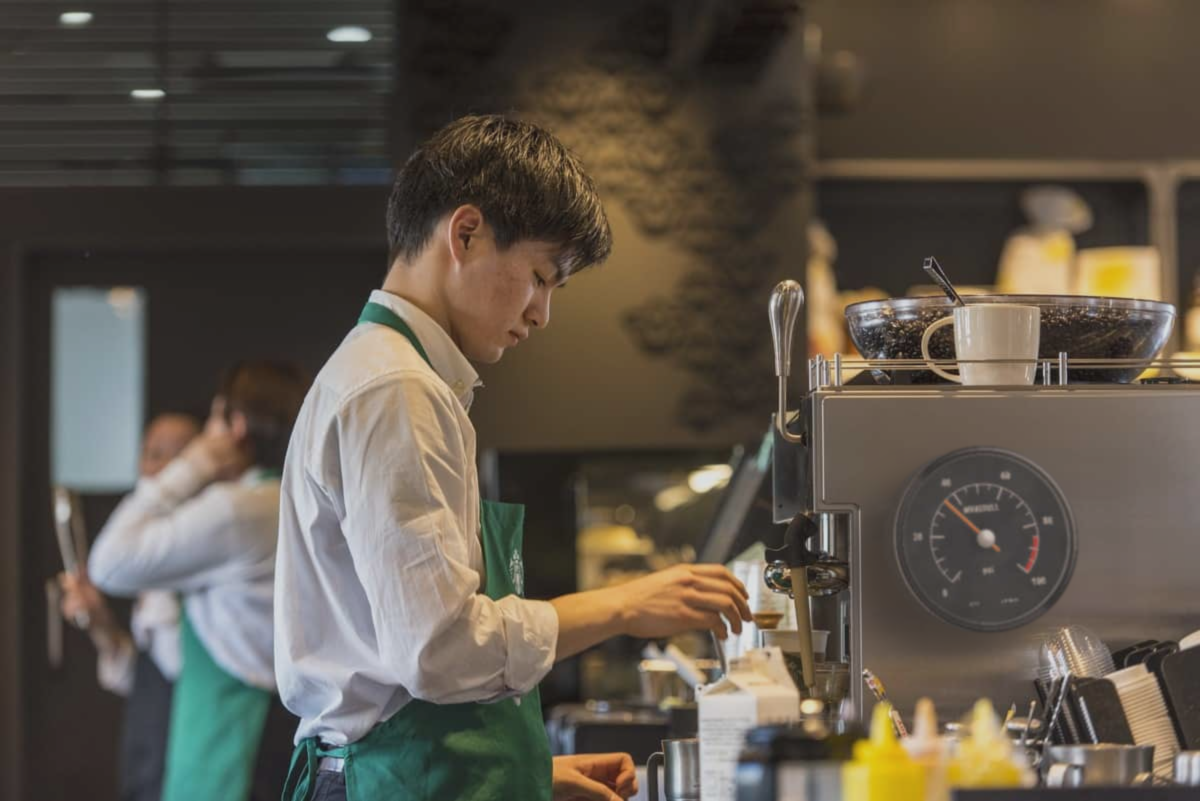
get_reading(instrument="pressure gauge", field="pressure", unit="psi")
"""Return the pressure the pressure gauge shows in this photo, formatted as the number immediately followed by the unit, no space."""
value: 35psi
